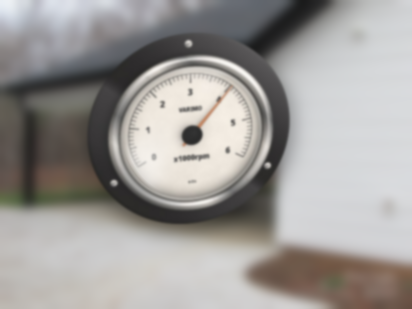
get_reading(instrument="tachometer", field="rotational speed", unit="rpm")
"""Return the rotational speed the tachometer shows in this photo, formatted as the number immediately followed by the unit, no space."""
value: 4000rpm
